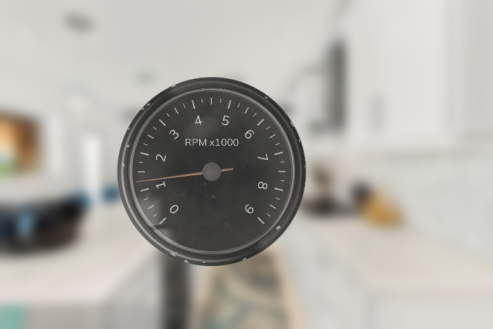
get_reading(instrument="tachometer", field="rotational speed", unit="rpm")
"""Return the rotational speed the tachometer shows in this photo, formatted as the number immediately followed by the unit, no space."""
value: 1250rpm
